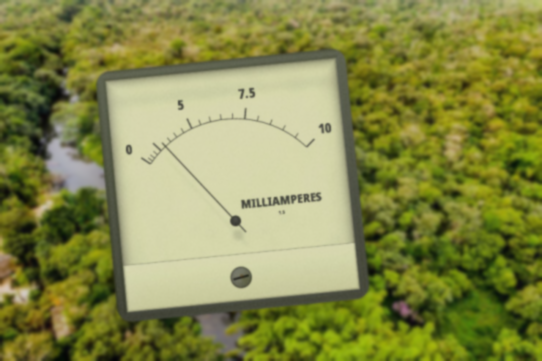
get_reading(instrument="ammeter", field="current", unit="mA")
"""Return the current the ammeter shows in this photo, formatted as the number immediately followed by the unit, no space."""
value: 3mA
